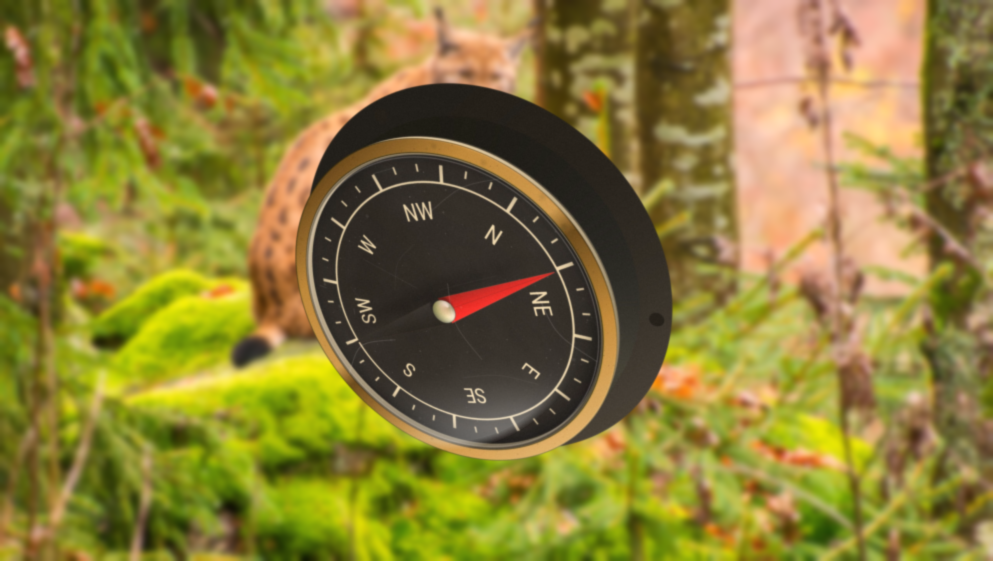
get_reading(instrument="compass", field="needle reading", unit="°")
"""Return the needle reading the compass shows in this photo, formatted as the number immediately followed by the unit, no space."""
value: 30°
